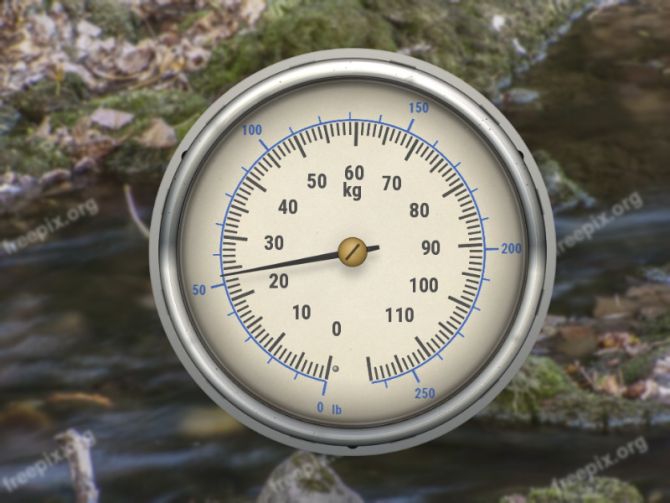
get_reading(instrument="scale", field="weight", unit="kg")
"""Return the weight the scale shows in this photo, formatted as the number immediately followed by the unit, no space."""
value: 24kg
